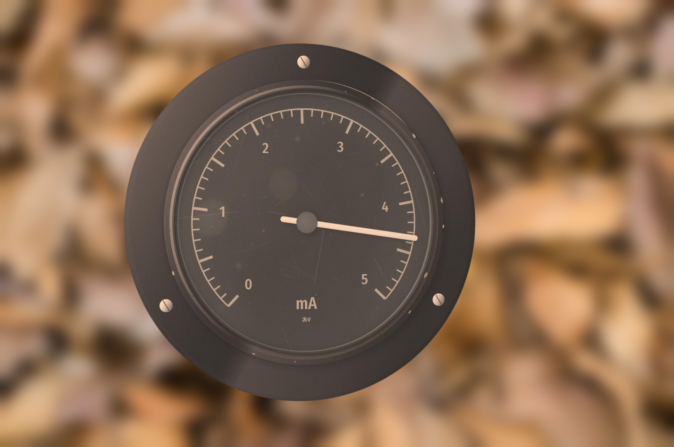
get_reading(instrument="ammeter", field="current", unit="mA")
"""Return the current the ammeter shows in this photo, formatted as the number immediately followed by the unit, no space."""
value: 4.35mA
